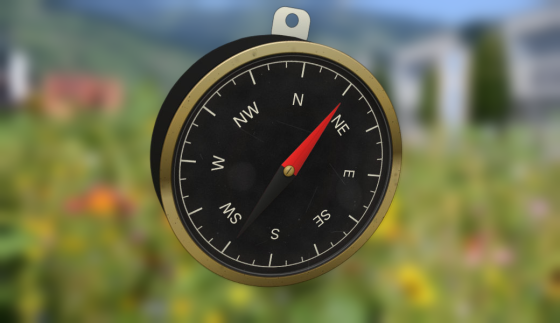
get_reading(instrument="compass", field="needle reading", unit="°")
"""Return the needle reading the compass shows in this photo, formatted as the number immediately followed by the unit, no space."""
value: 30°
